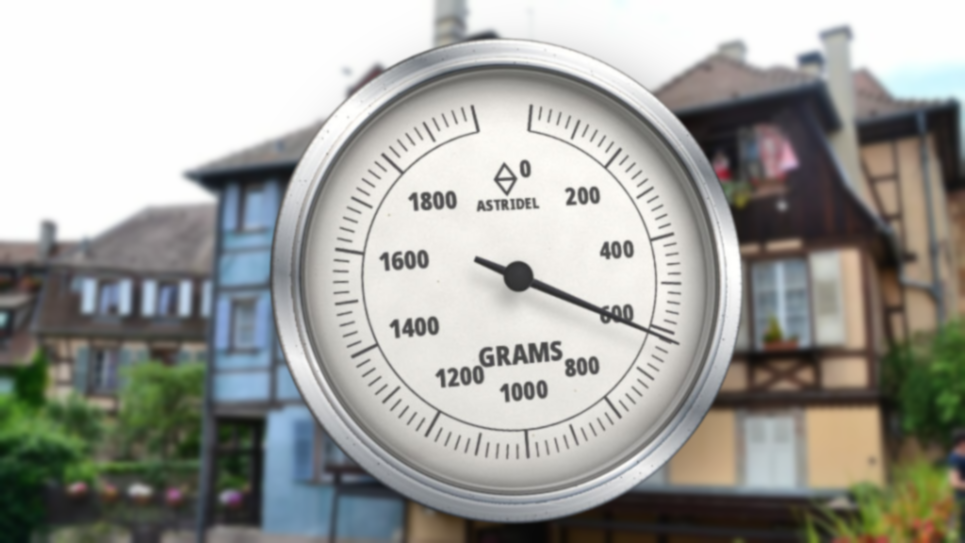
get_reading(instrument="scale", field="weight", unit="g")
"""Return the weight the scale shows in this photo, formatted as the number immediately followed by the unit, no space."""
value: 620g
